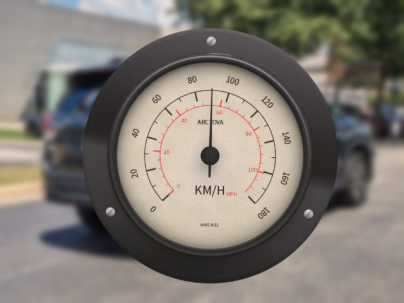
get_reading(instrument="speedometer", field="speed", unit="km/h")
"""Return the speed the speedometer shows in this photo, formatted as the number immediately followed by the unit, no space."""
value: 90km/h
